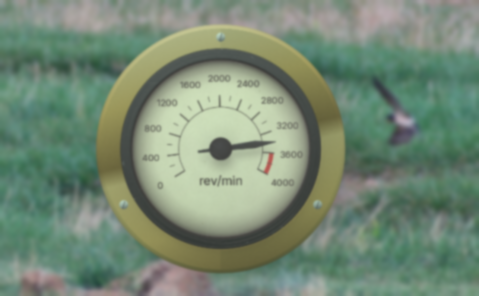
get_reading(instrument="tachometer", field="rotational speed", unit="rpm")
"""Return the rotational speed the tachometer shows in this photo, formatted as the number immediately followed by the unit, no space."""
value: 3400rpm
